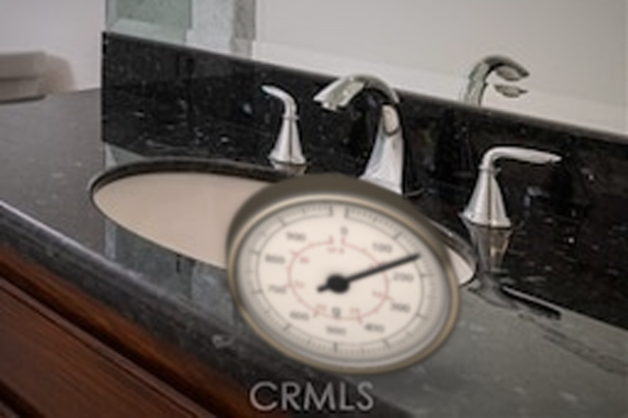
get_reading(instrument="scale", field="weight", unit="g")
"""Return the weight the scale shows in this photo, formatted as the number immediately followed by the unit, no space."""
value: 150g
